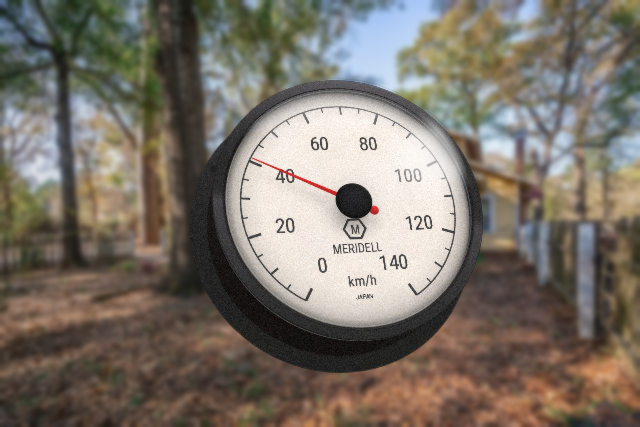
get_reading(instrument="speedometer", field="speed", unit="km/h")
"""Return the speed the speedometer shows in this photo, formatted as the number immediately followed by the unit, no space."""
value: 40km/h
